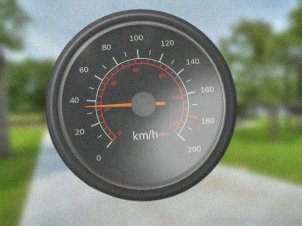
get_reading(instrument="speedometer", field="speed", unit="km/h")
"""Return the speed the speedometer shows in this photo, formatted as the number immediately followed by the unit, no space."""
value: 35km/h
